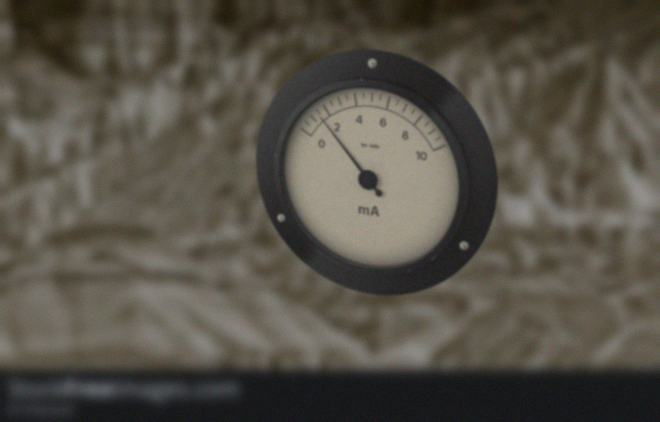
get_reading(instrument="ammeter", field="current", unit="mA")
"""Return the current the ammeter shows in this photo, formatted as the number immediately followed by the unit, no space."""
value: 1.5mA
